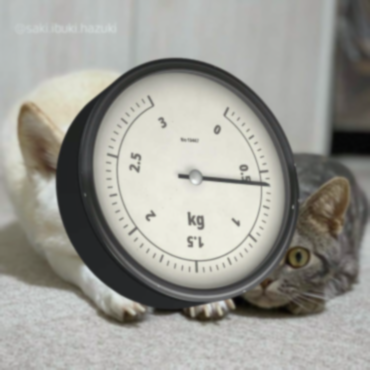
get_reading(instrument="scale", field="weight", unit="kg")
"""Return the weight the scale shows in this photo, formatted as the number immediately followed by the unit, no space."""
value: 0.6kg
